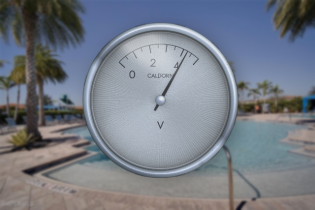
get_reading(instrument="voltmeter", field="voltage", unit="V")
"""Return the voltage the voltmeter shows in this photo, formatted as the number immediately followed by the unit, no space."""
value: 4.25V
